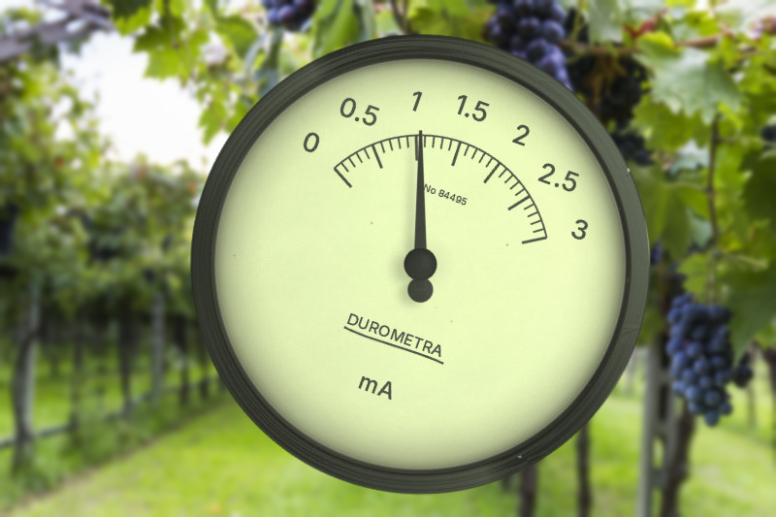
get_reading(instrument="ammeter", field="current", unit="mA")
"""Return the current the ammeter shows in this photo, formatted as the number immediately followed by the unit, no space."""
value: 1.05mA
